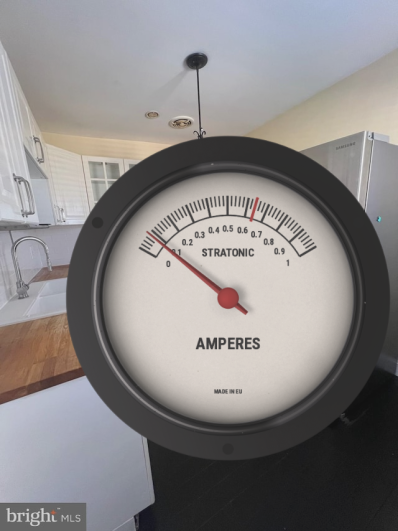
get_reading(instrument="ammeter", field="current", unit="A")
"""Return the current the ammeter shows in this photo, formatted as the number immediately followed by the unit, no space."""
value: 0.08A
